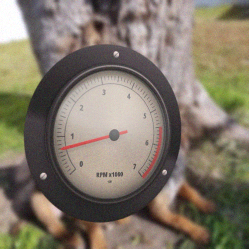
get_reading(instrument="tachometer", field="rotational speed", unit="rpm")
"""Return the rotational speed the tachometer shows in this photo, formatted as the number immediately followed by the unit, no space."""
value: 700rpm
